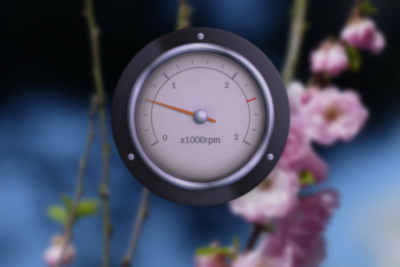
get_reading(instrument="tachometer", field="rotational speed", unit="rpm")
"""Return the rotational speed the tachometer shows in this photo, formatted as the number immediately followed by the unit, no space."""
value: 600rpm
